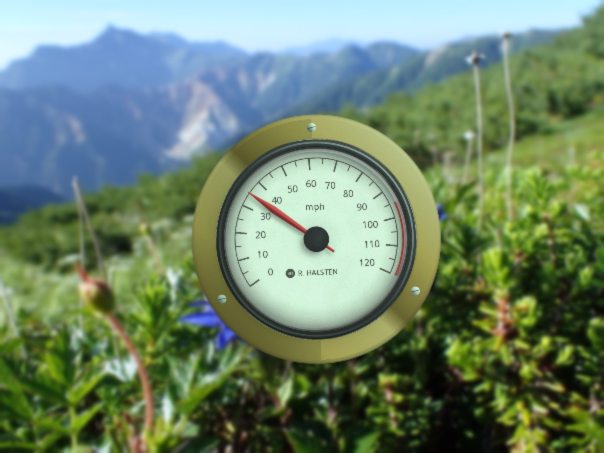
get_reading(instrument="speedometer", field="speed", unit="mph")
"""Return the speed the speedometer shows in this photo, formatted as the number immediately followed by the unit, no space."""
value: 35mph
